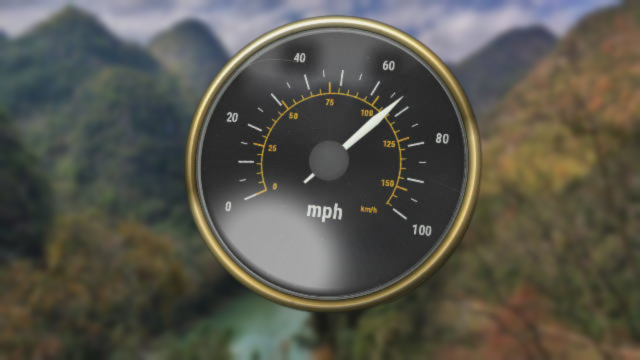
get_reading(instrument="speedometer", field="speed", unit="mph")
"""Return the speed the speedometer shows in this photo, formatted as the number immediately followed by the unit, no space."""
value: 67.5mph
